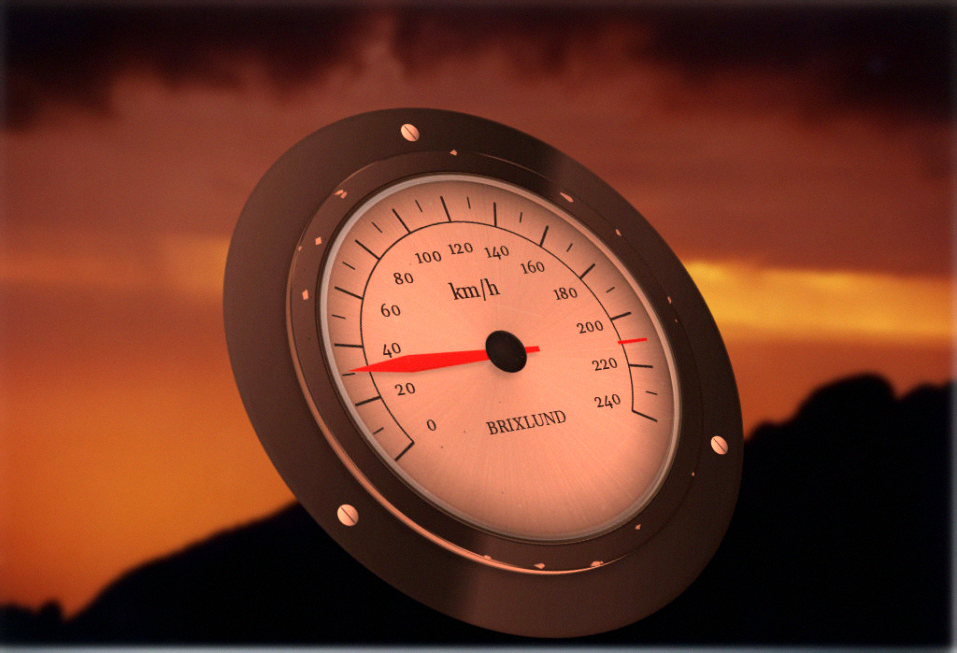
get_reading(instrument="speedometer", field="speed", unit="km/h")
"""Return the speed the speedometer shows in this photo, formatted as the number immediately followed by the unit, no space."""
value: 30km/h
